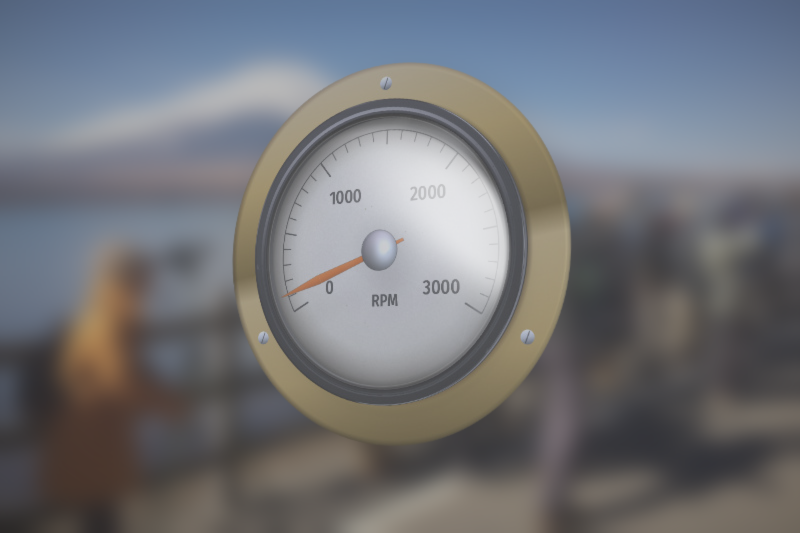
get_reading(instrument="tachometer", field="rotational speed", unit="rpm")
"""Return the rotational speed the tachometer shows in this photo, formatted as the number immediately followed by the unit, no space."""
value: 100rpm
